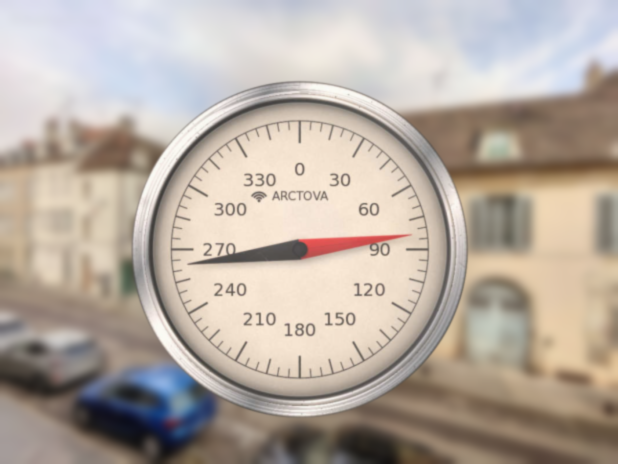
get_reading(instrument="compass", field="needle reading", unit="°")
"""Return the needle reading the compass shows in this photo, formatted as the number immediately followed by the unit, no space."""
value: 82.5°
